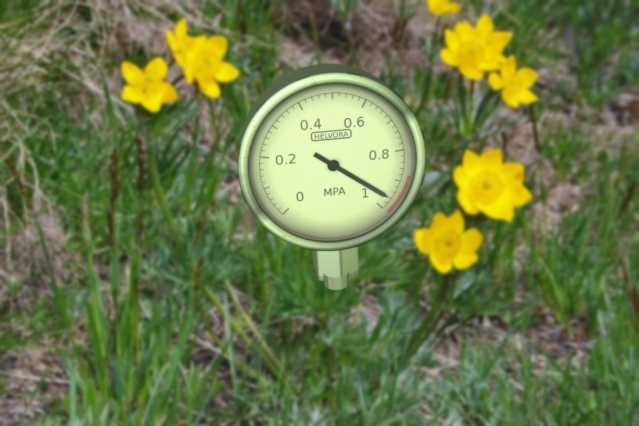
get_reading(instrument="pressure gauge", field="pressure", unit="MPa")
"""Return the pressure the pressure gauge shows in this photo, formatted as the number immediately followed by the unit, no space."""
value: 0.96MPa
